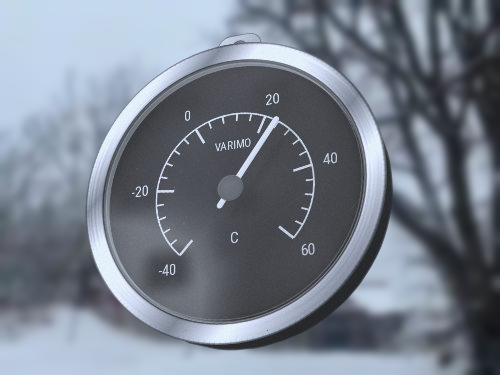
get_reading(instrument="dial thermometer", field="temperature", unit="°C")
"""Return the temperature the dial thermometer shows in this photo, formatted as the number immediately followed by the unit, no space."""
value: 24°C
